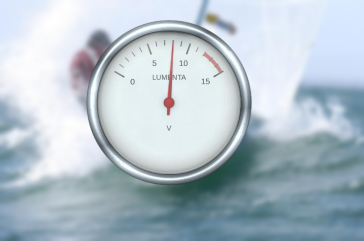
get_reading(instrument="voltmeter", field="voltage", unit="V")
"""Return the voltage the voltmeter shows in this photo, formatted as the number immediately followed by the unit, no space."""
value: 8V
